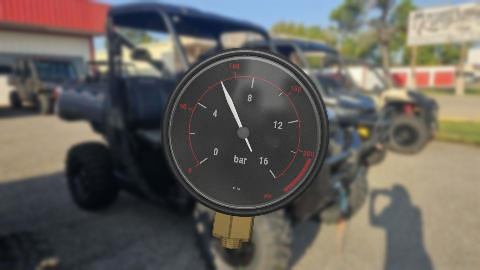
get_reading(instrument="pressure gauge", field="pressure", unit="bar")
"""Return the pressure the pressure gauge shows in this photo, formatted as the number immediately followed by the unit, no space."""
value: 6bar
